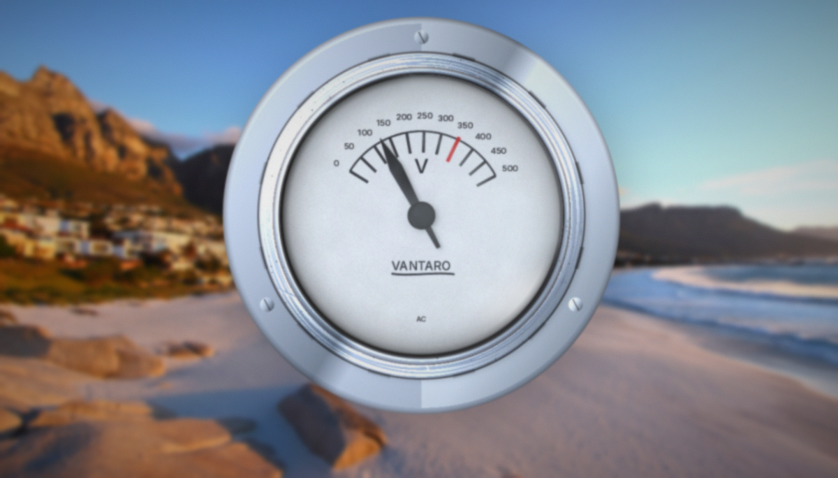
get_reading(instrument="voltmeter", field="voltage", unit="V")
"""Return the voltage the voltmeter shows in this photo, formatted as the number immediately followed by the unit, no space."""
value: 125V
